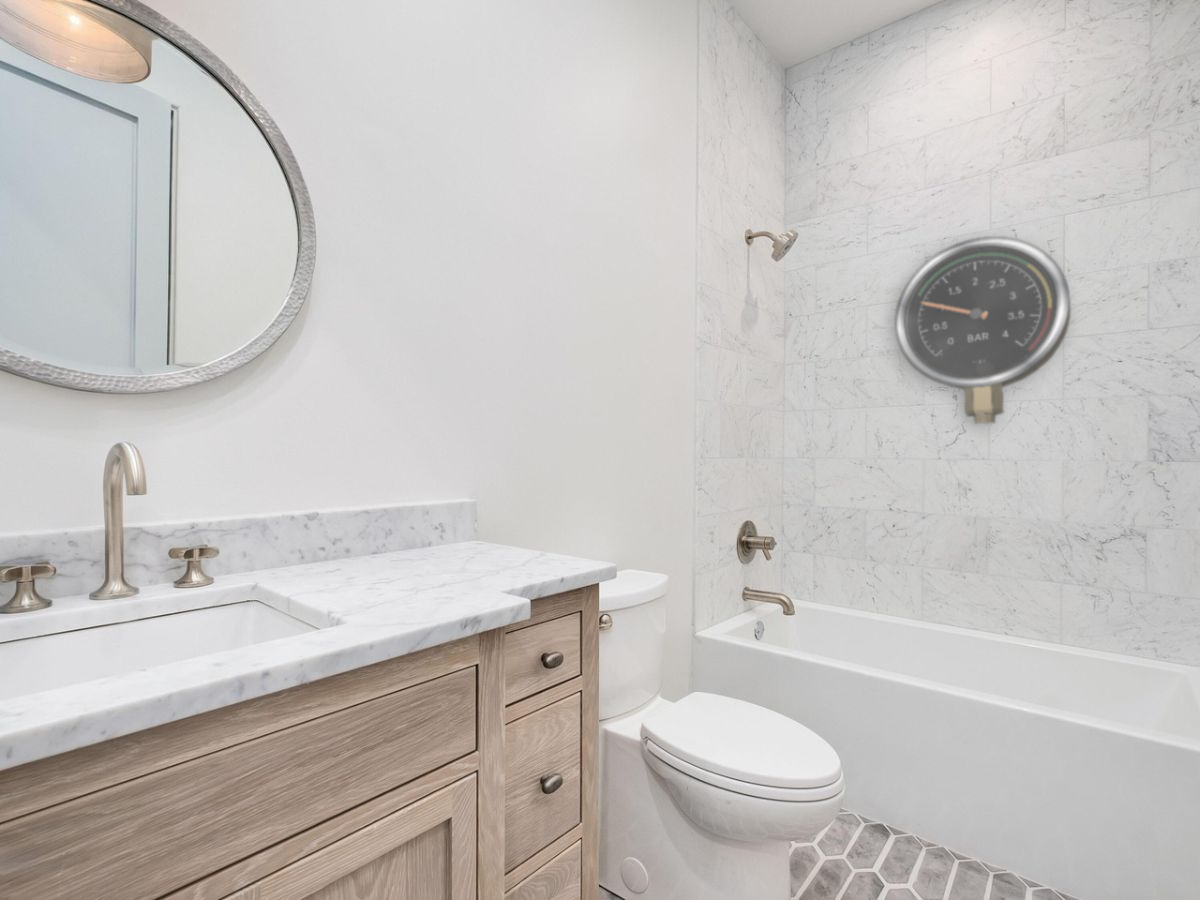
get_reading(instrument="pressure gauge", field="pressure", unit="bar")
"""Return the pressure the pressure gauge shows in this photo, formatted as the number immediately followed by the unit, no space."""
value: 1bar
